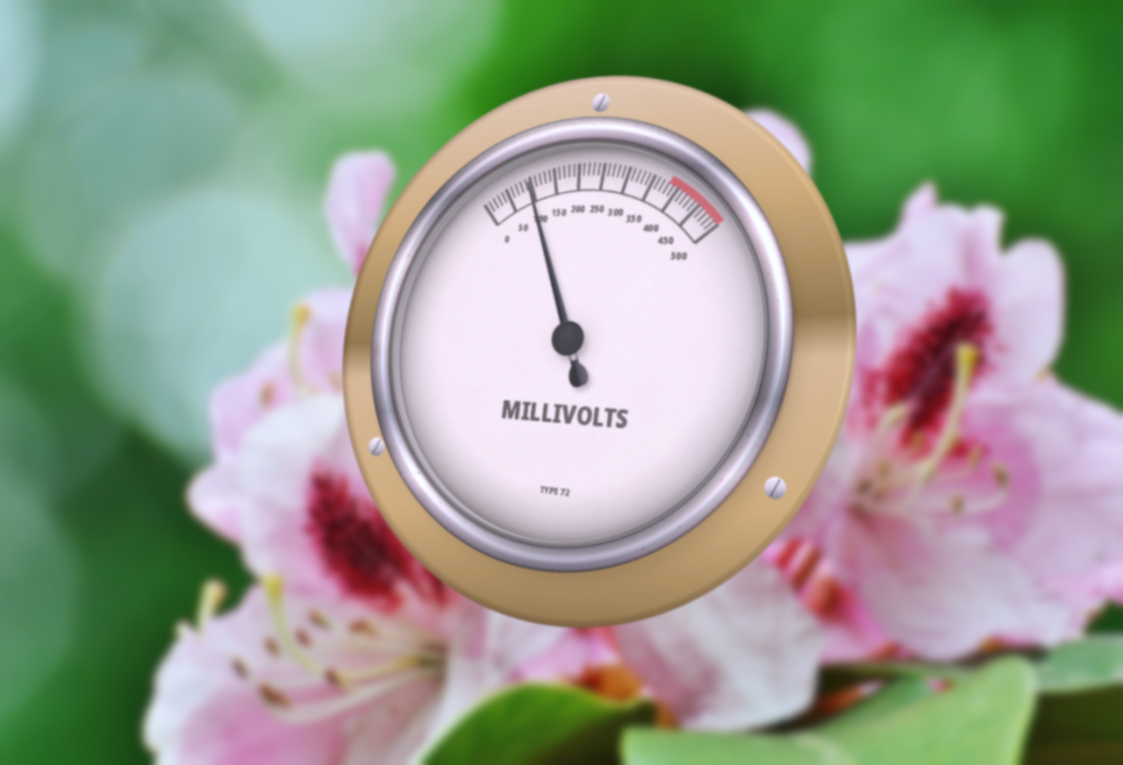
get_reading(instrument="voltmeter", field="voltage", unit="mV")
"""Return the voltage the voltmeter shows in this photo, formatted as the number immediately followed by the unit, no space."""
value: 100mV
